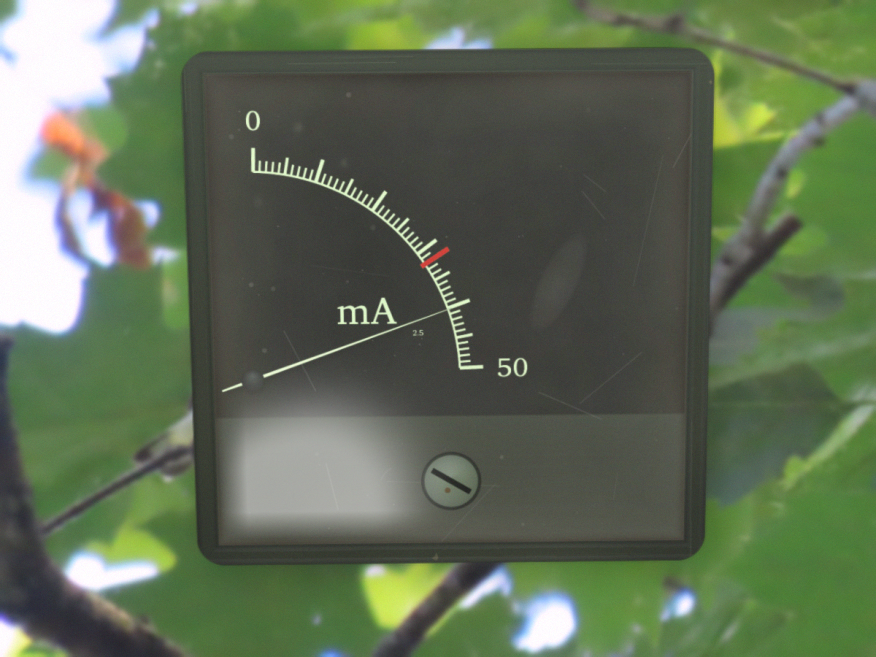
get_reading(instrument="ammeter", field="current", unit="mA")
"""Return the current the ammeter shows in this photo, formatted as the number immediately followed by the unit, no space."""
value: 40mA
